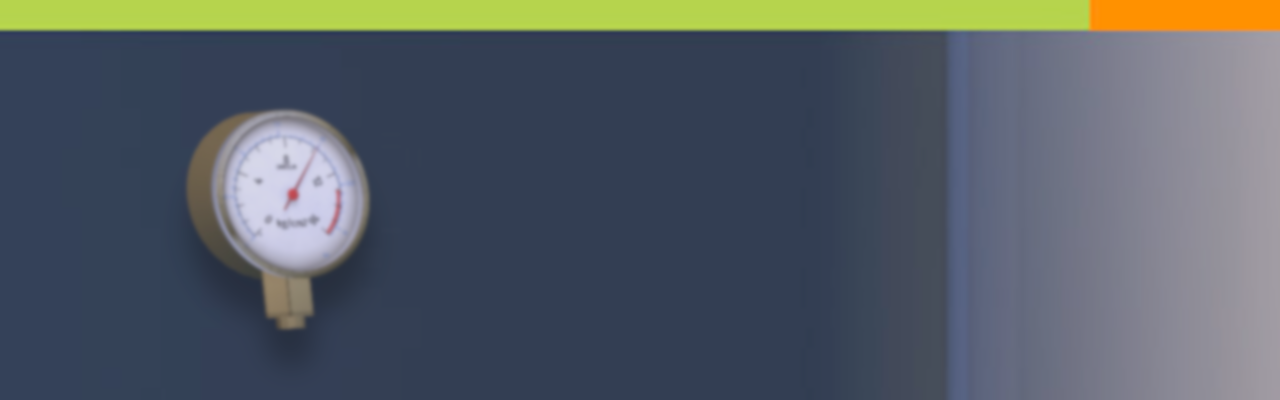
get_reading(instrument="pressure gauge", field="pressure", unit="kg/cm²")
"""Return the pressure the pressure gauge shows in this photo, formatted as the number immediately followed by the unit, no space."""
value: 10kg/cm²
